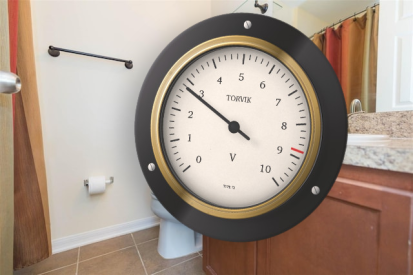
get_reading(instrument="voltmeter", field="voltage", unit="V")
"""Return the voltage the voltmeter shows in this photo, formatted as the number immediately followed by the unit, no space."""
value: 2.8V
